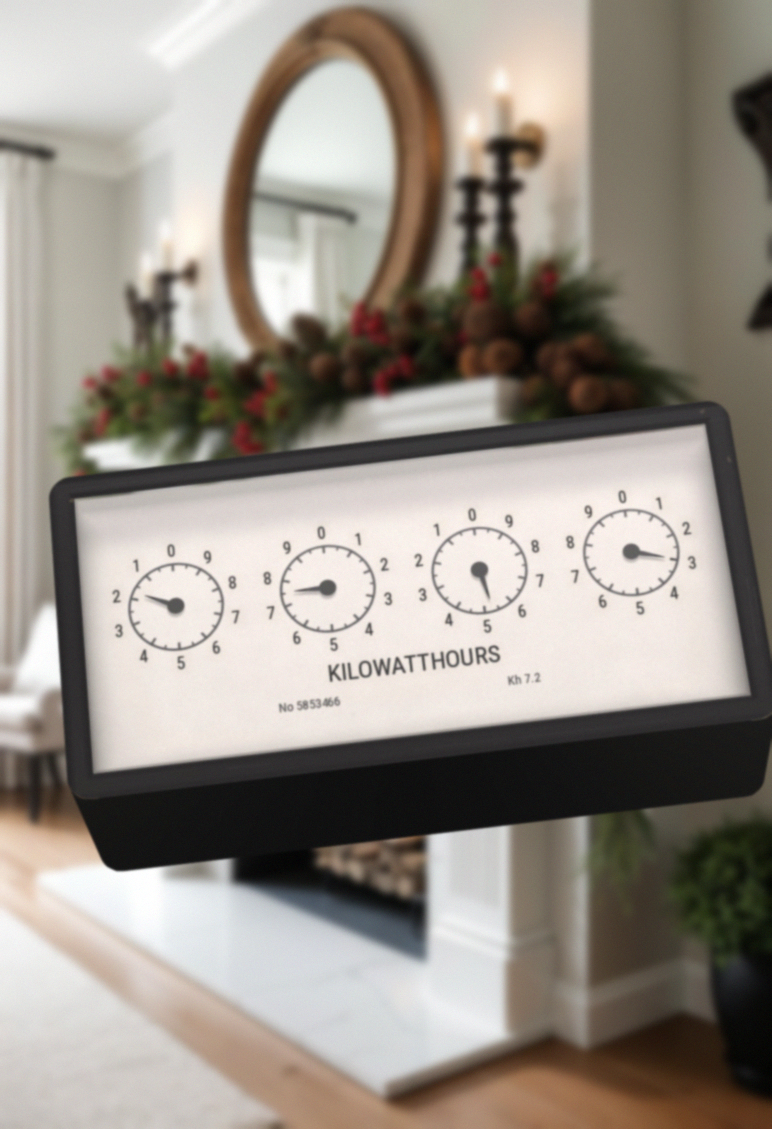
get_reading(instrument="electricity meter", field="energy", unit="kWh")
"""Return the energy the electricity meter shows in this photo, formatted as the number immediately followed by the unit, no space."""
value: 1753kWh
